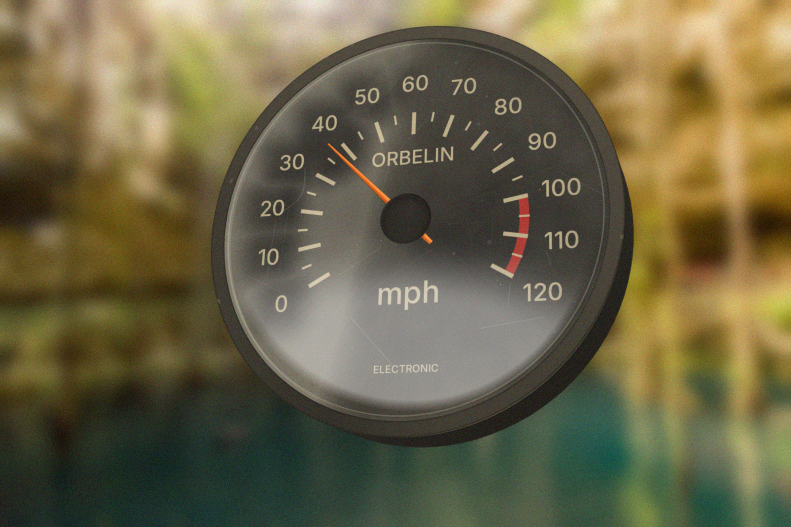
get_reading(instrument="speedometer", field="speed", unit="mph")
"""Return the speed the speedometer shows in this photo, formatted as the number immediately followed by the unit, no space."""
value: 37.5mph
